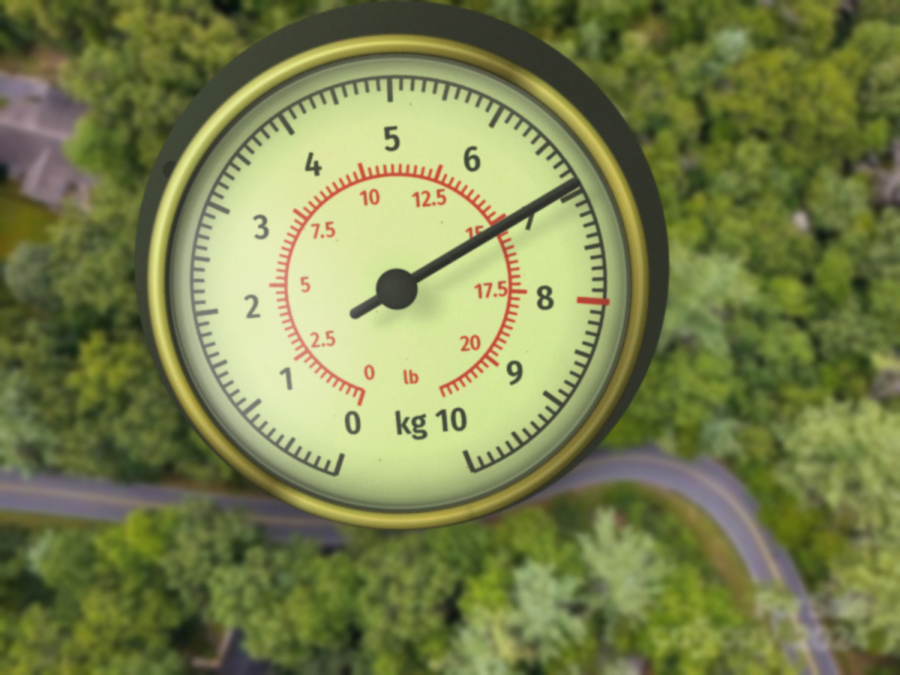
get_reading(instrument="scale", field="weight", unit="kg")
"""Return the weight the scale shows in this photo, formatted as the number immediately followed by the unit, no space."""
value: 6.9kg
